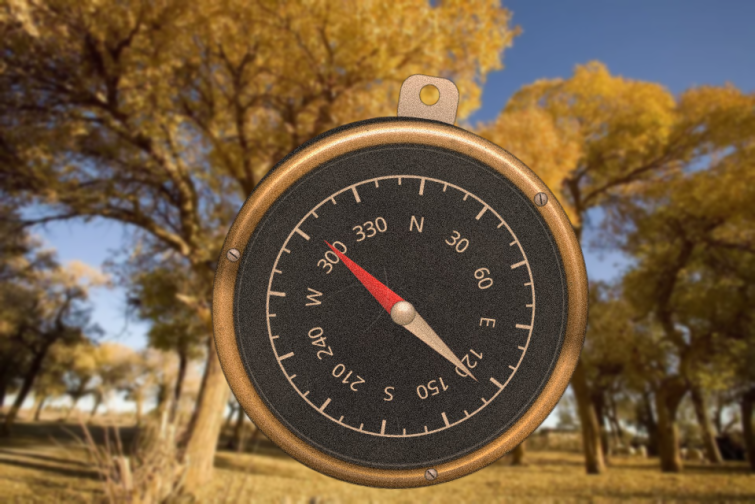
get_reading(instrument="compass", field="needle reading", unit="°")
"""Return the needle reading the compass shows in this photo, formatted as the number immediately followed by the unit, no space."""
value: 305°
